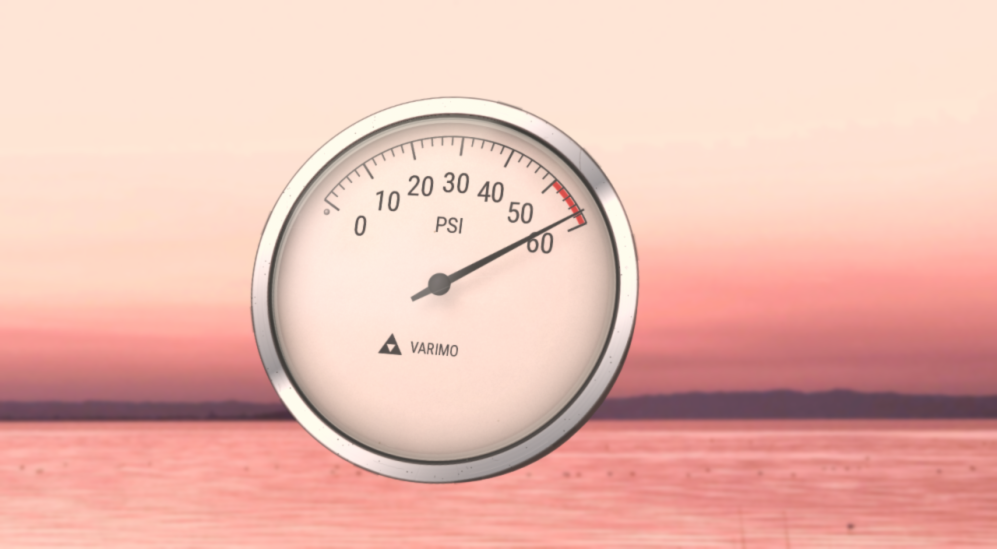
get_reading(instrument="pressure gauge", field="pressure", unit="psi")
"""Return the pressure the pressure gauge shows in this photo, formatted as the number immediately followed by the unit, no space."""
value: 58psi
